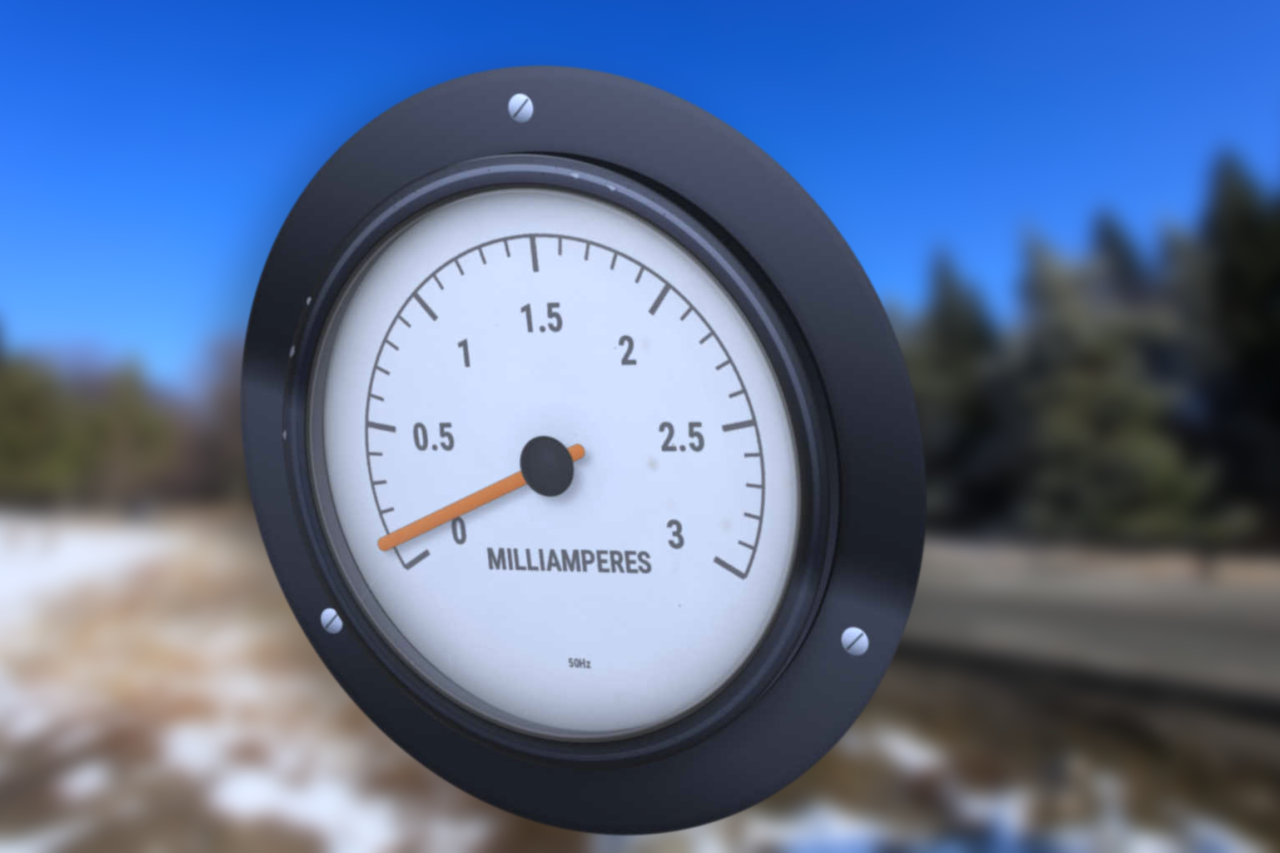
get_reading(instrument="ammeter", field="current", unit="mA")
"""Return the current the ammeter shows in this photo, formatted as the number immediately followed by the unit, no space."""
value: 0.1mA
